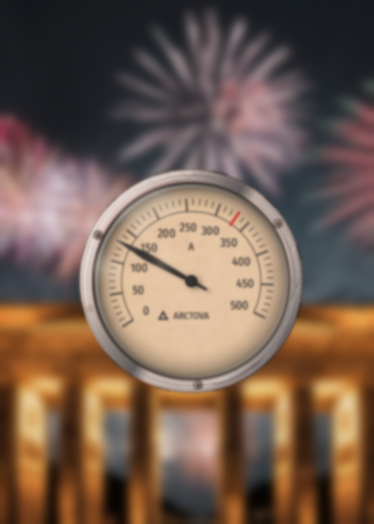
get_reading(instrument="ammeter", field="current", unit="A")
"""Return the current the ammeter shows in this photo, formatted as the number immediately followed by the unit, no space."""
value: 130A
